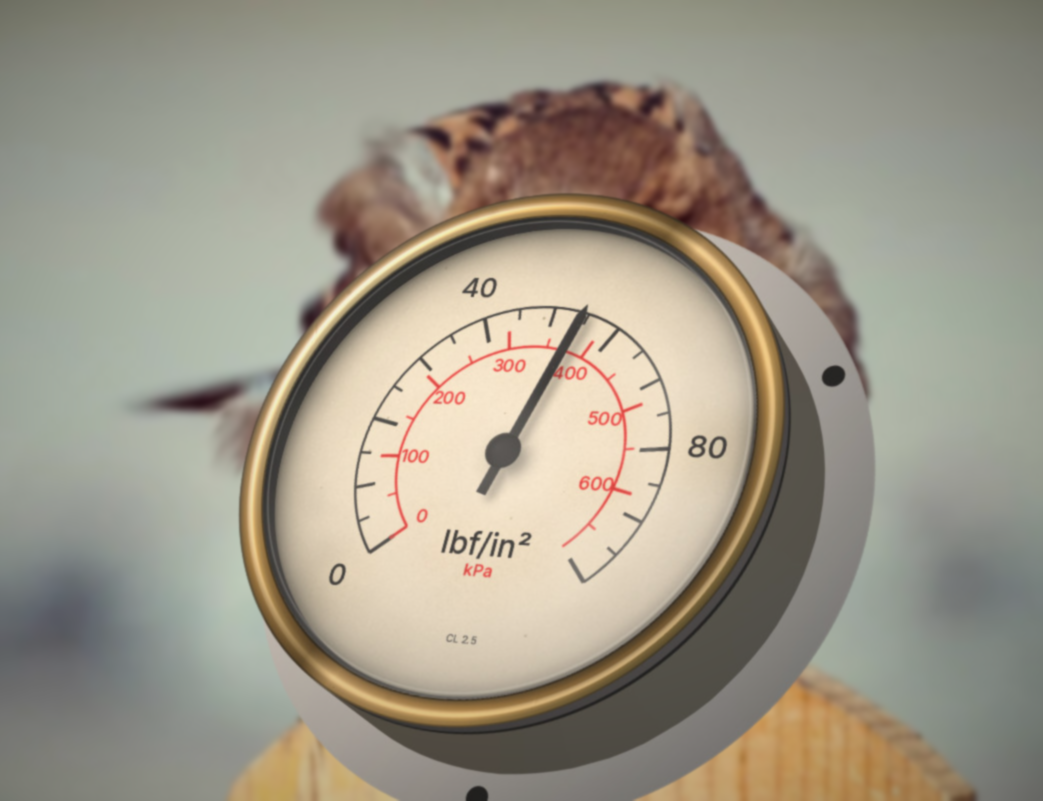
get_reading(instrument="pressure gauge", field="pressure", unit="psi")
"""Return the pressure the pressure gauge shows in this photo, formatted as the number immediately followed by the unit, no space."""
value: 55psi
